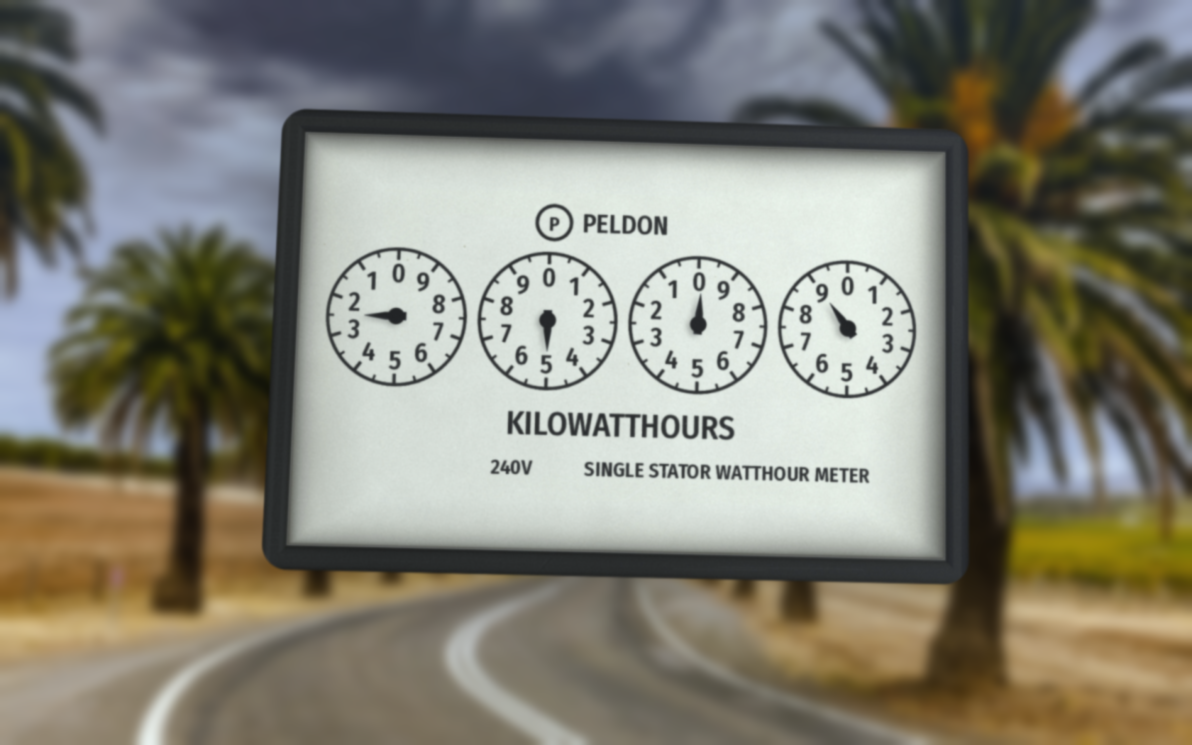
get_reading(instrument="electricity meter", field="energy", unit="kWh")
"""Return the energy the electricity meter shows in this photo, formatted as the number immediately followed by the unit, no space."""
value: 2499kWh
